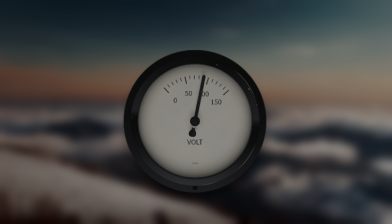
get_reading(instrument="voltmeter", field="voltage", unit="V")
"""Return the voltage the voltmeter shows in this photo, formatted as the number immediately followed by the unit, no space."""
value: 90V
